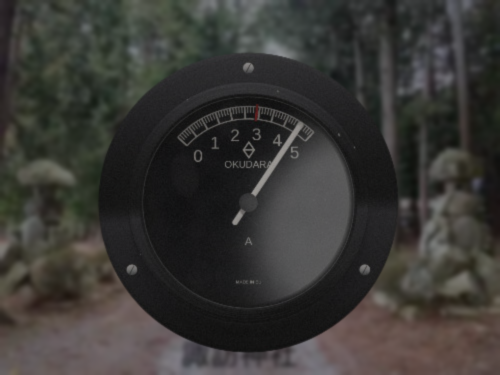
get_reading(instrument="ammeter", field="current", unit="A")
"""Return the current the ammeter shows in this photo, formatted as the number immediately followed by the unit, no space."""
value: 4.5A
